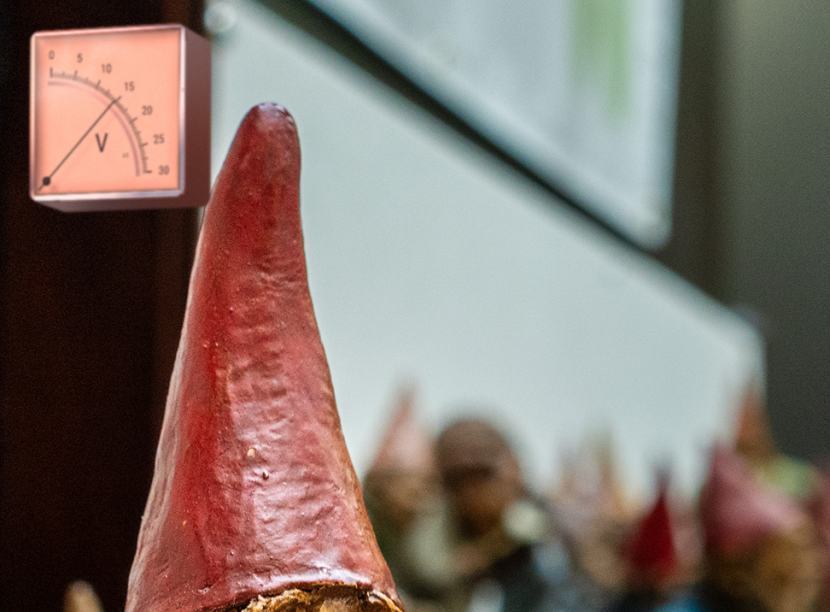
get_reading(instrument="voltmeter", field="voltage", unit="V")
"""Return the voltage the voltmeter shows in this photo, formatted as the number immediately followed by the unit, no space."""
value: 15V
